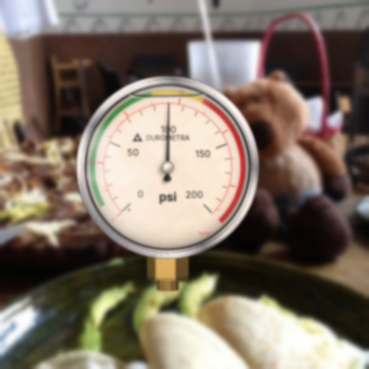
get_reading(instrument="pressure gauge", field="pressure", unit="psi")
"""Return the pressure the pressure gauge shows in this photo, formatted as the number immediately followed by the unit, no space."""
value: 100psi
